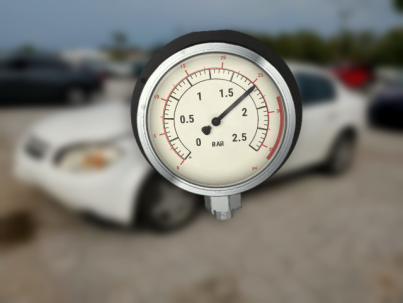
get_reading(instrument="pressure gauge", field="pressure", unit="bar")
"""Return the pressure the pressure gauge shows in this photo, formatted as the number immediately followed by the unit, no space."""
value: 1.75bar
